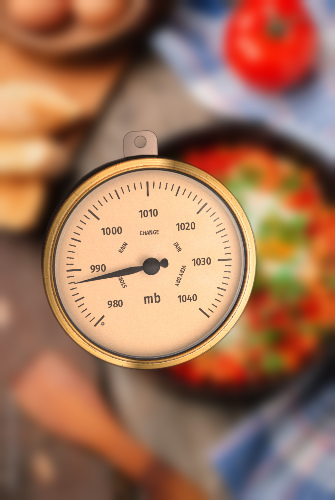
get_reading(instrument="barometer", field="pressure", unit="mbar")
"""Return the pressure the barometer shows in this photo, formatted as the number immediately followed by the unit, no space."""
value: 988mbar
